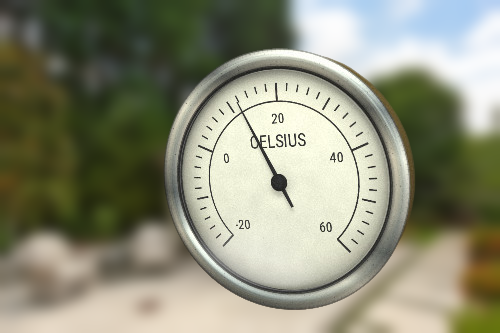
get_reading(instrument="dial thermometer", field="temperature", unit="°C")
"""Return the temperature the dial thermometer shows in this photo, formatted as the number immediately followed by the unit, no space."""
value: 12°C
